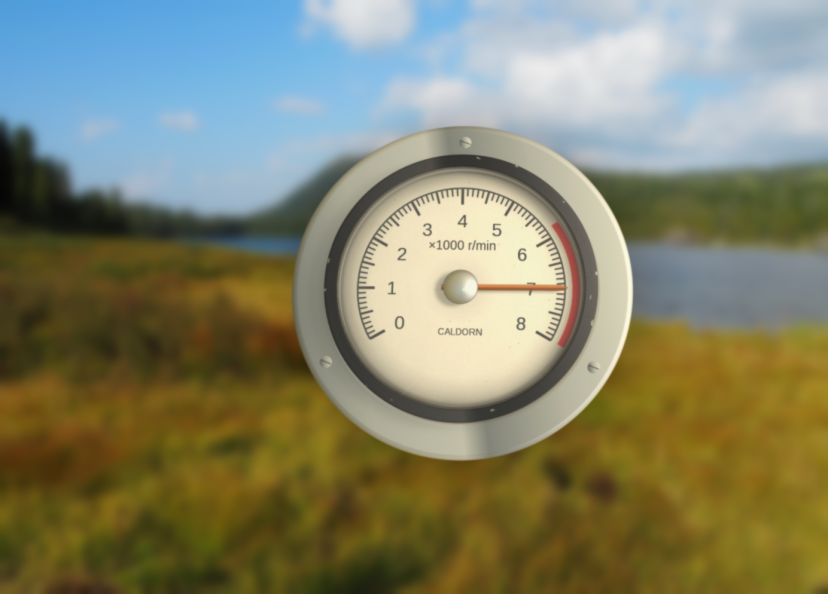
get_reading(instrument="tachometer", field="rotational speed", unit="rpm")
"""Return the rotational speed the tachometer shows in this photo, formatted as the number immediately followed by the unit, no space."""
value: 7000rpm
